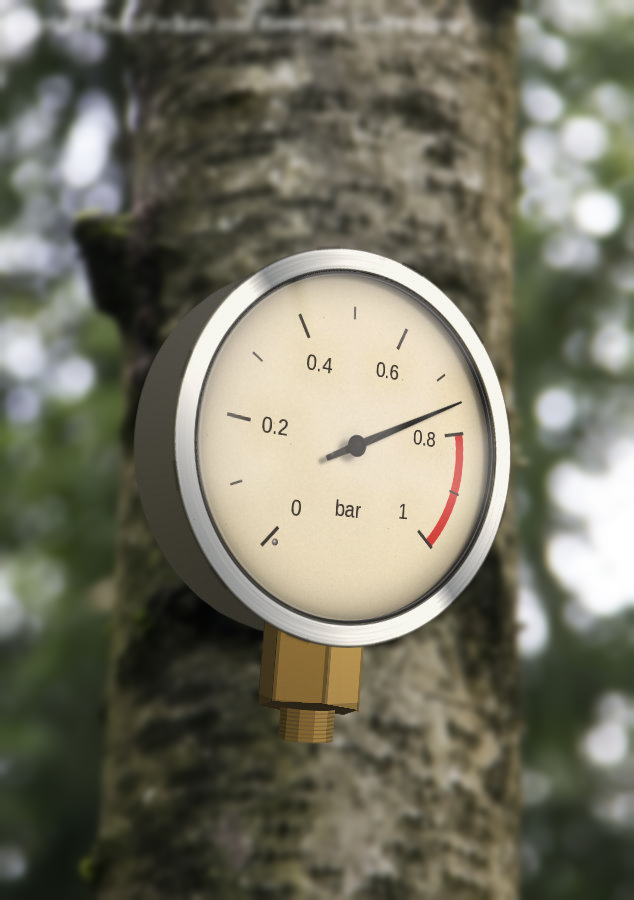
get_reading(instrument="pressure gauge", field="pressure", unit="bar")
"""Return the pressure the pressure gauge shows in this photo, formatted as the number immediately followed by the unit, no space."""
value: 0.75bar
